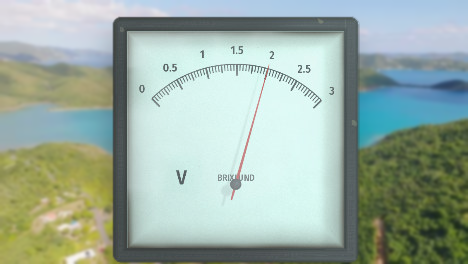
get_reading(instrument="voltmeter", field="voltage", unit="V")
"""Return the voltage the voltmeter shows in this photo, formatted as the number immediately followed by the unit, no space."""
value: 2V
